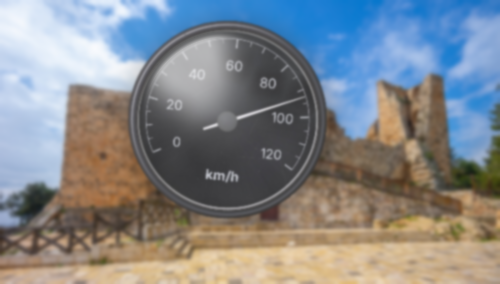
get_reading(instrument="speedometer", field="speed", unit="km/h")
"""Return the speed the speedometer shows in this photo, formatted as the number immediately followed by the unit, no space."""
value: 92.5km/h
